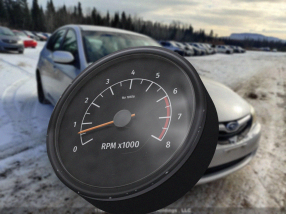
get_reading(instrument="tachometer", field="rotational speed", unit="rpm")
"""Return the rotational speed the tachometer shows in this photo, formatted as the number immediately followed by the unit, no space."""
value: 500rpm
